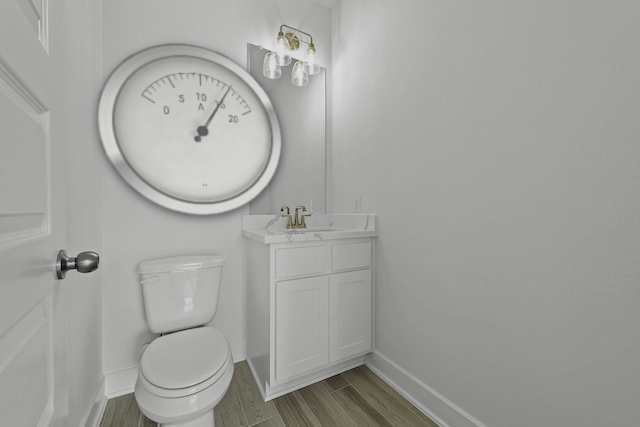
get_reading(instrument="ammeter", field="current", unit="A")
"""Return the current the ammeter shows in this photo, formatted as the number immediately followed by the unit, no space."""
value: 15A
